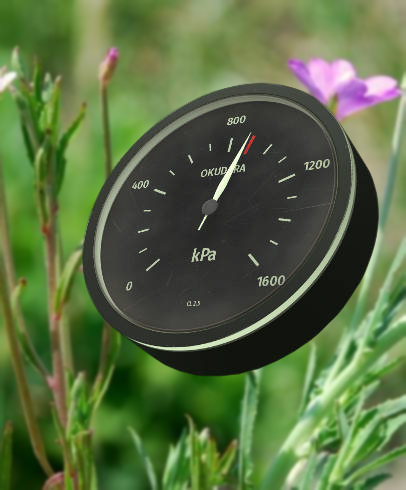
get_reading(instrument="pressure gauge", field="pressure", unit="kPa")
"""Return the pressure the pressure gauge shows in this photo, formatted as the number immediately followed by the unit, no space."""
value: 900kPa
